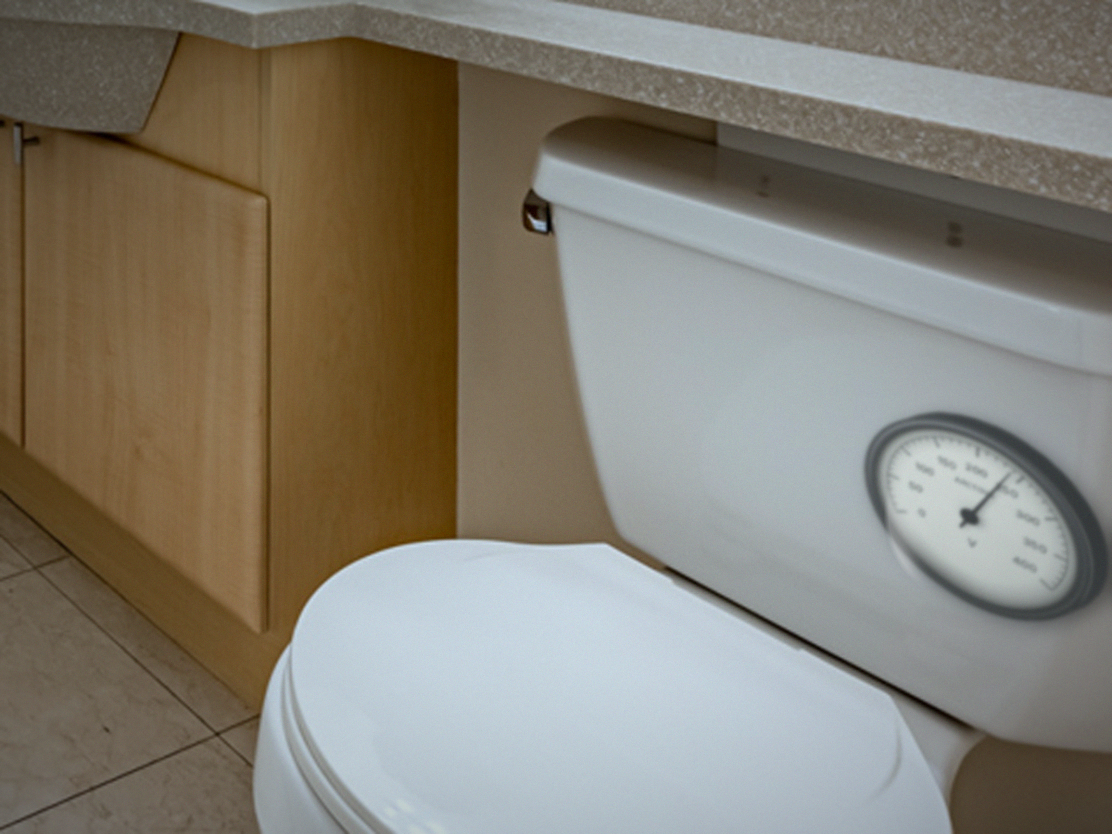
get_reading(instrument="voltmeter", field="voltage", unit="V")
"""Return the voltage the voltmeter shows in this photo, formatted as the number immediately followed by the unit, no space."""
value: 240V
